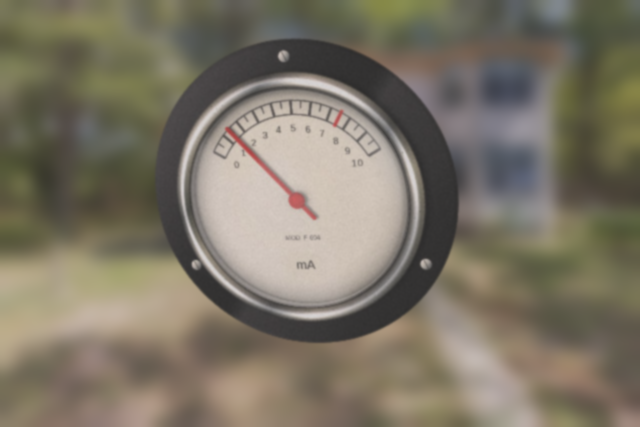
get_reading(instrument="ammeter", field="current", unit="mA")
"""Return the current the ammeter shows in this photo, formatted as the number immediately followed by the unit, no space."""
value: 1.5mA
